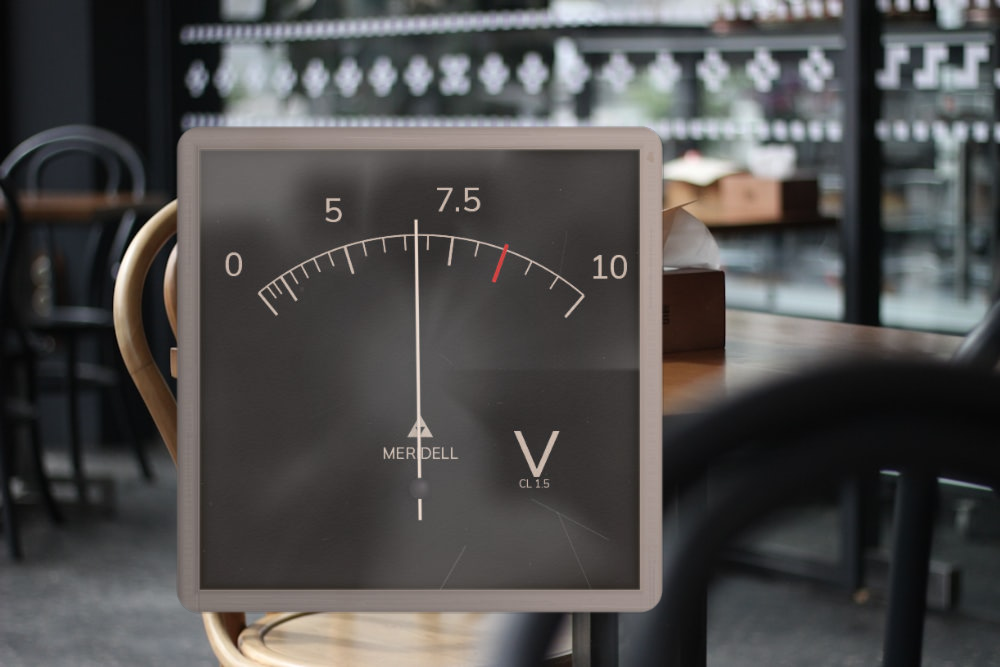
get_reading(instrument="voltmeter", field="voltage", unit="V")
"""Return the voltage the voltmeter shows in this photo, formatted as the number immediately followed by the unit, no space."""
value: 6.75V
